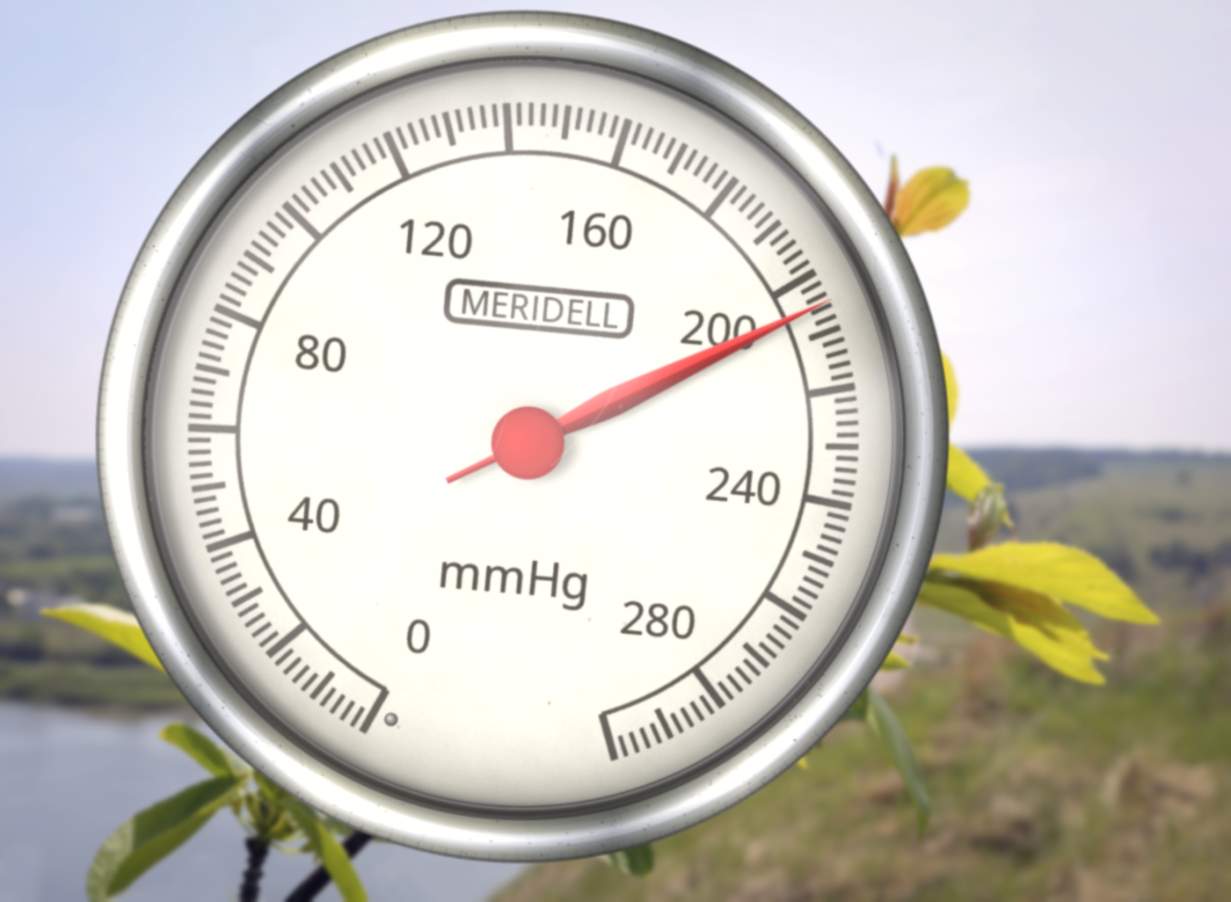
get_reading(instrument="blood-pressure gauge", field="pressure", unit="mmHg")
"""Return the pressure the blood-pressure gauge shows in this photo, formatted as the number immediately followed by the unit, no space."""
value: 205mmHg
